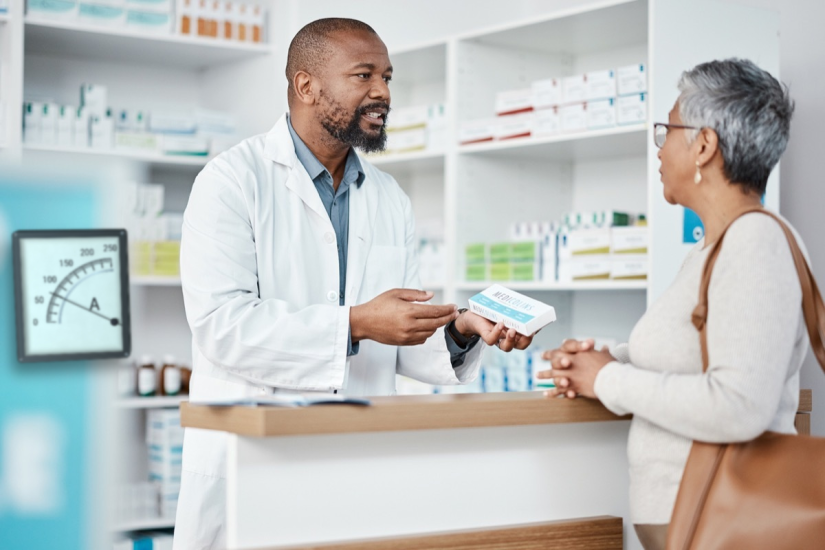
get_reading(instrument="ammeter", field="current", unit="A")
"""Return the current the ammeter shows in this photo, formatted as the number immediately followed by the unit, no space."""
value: 75A
